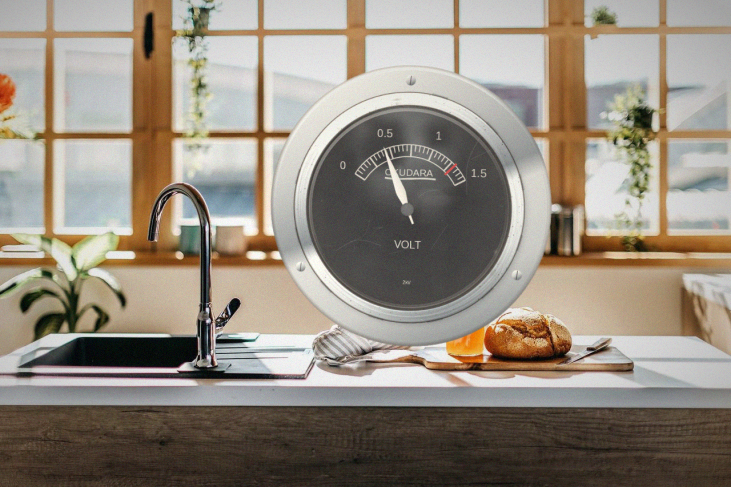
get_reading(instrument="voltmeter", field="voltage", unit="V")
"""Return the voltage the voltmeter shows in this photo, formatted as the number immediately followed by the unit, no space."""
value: 0.45V
